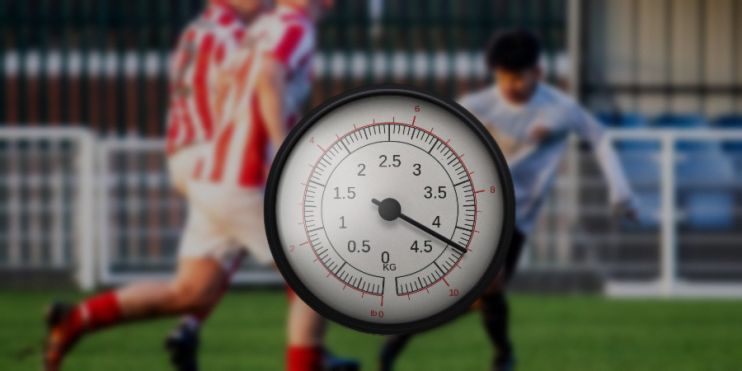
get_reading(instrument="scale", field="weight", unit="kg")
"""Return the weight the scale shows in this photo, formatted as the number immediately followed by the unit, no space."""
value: 4.2kg
